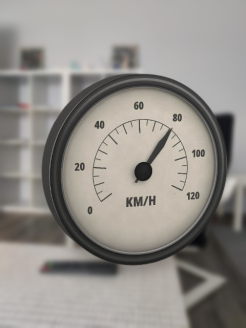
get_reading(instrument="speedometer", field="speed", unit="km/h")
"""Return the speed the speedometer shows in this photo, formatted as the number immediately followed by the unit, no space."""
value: 80km/h
